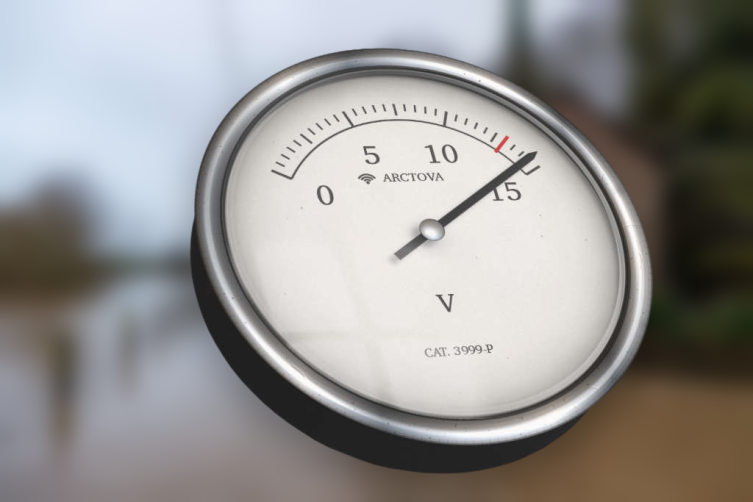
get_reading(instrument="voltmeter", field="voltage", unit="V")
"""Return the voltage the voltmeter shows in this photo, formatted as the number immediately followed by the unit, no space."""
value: 14.5V
